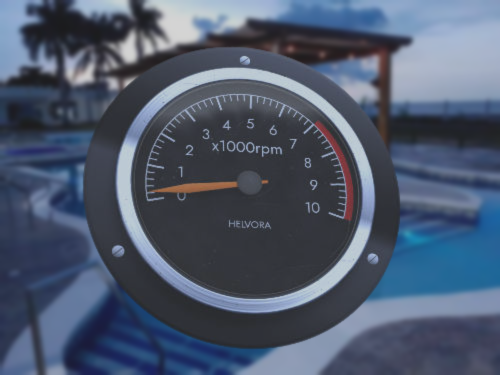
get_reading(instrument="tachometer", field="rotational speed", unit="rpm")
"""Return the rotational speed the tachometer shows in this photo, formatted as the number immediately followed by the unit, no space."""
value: 200rpm
